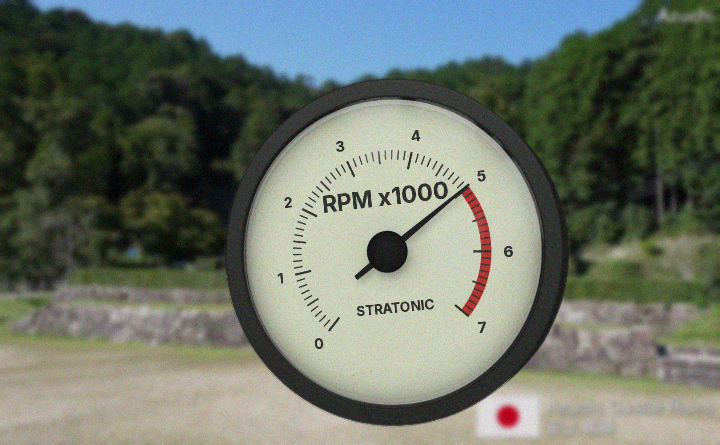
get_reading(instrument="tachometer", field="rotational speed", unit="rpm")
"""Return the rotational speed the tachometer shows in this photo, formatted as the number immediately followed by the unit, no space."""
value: 5000rpm
